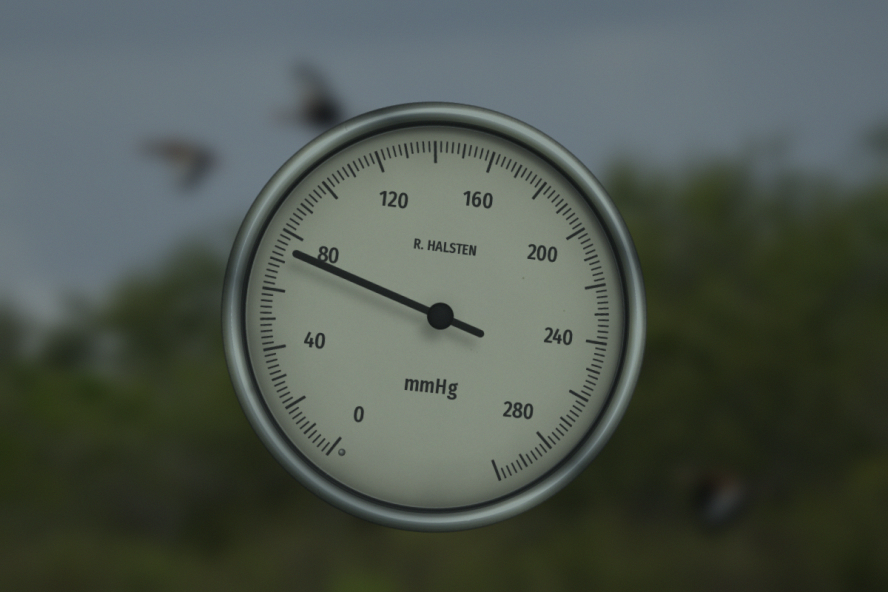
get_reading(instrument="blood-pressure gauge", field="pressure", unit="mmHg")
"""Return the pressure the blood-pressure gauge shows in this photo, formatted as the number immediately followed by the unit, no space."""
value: 74mmHg
